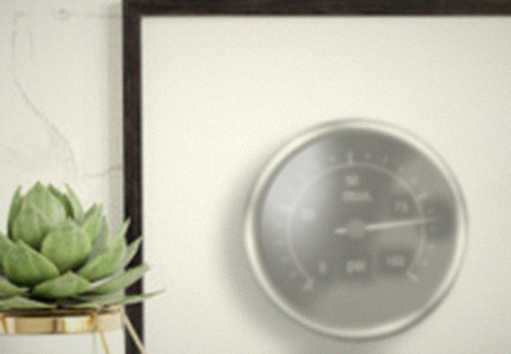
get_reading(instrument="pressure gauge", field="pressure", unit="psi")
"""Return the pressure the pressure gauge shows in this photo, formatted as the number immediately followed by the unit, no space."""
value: 82.5psi
